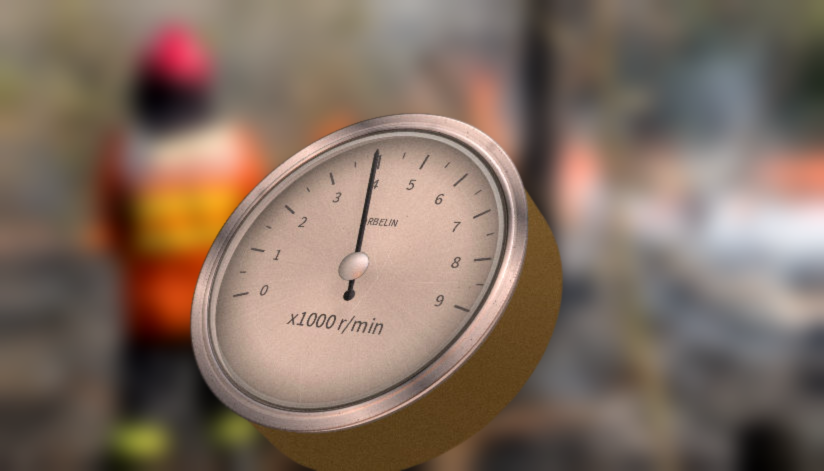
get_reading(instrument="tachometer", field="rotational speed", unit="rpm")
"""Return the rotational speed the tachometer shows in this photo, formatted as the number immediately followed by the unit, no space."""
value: 4000rpm
